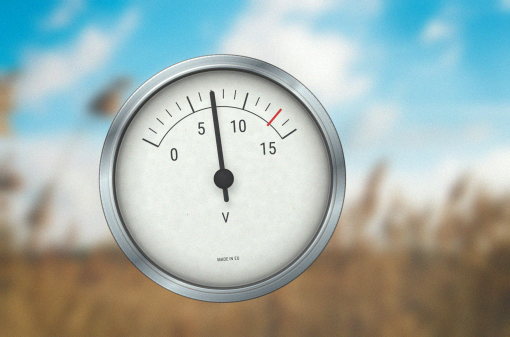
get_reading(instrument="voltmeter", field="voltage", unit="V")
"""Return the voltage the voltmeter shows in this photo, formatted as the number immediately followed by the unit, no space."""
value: 7V
